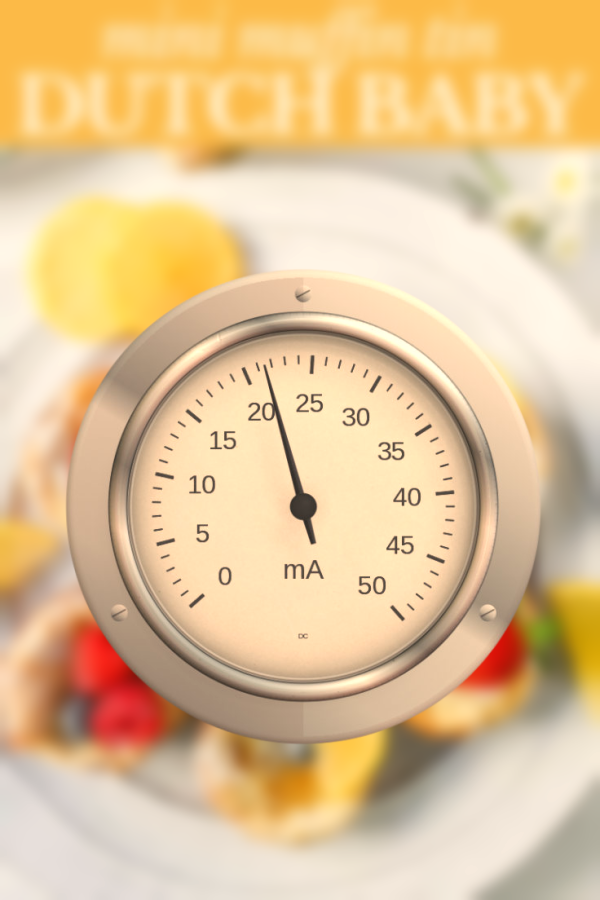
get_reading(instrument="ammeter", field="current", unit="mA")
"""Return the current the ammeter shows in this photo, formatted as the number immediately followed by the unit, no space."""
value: 21.5mA
